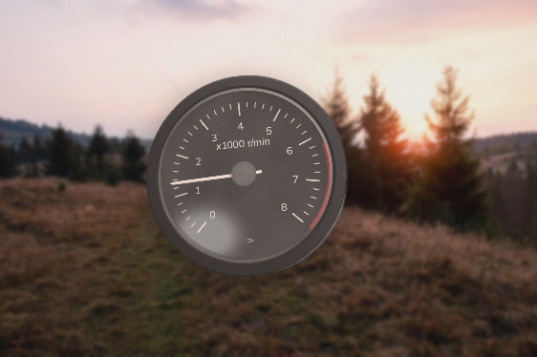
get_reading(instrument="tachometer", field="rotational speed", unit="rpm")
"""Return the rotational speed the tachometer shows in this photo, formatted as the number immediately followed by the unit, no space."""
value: 1300rpm
